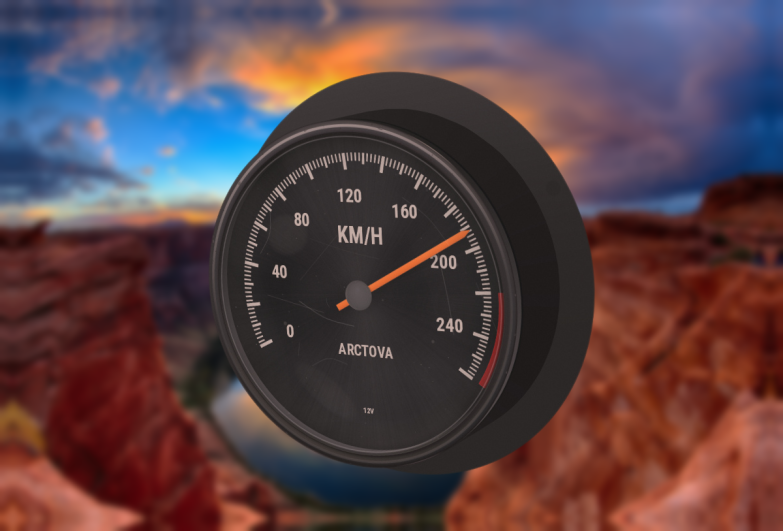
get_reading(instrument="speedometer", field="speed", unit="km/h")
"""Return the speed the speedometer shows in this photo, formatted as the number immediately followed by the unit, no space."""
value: 192km/h
